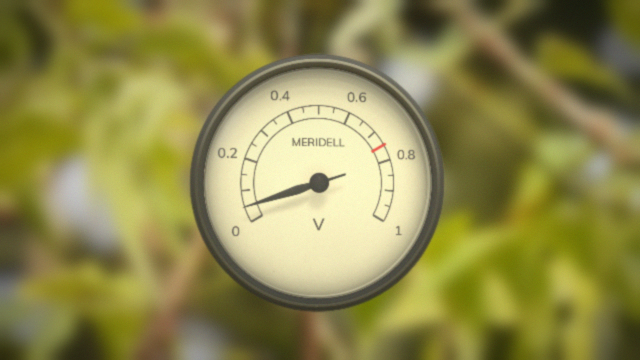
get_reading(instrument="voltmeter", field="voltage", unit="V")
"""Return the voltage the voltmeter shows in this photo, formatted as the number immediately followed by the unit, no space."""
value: 0.05V
